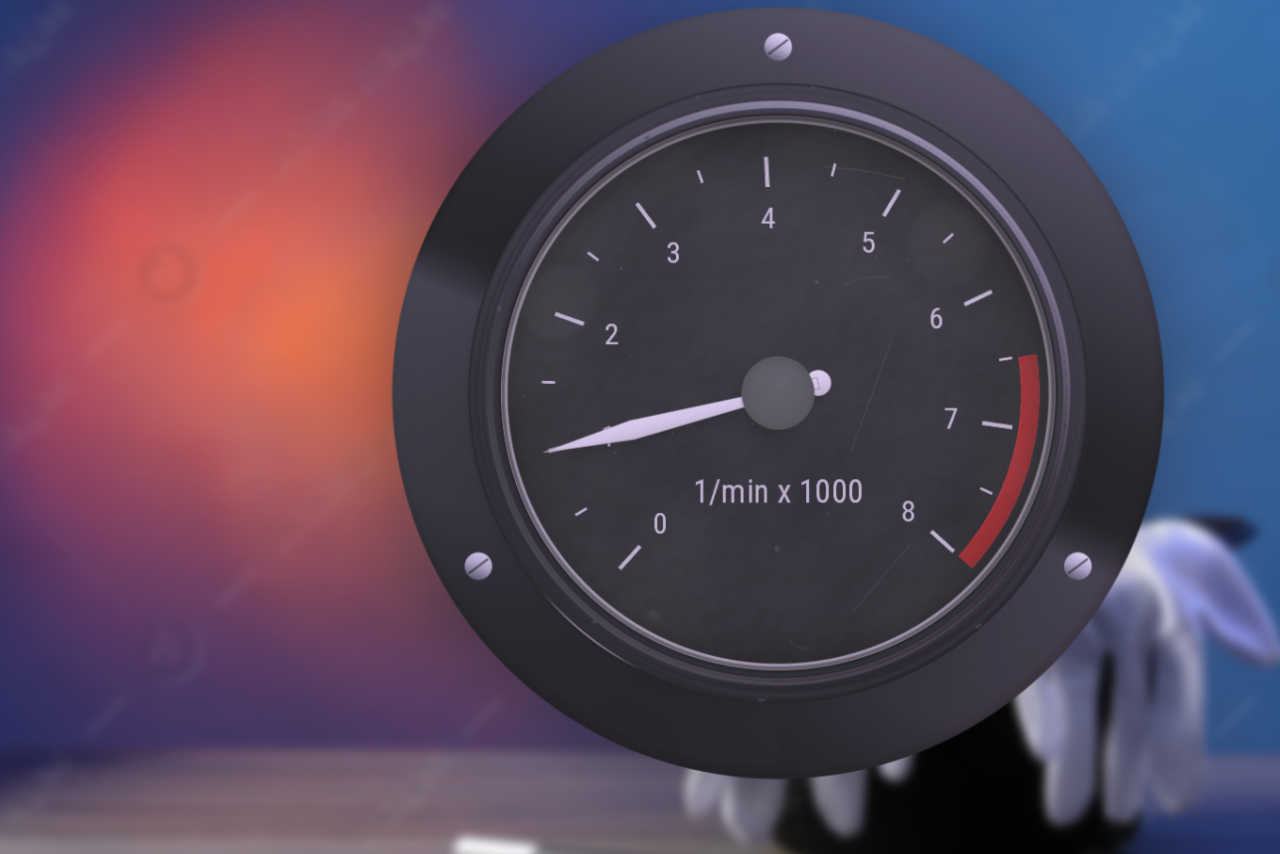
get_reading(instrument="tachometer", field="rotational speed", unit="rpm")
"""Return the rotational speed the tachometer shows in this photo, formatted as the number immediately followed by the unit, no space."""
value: 1000rpm
